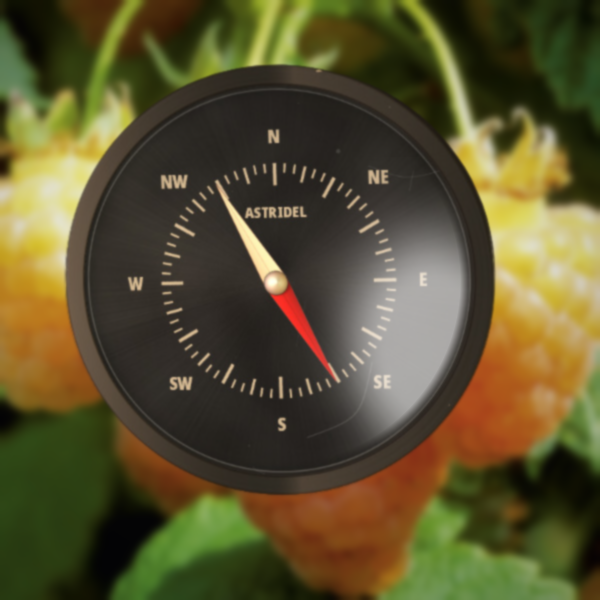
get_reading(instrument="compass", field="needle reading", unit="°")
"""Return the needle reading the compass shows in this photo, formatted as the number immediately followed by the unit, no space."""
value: 150°
